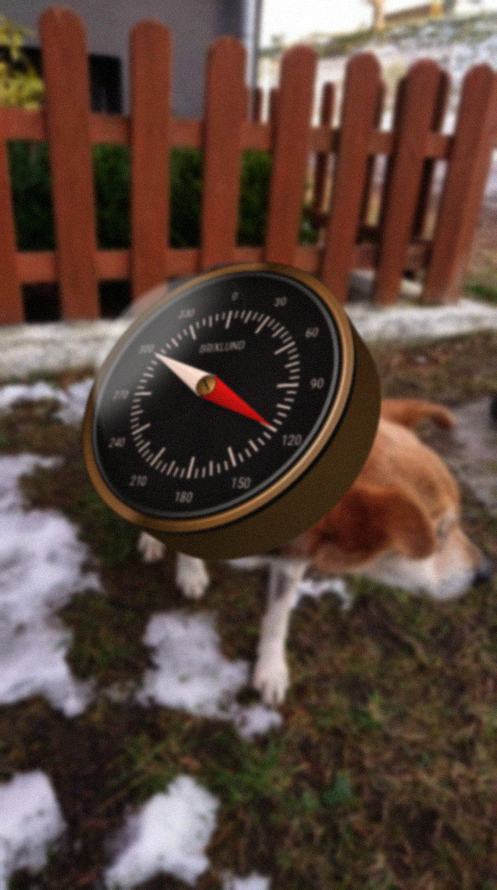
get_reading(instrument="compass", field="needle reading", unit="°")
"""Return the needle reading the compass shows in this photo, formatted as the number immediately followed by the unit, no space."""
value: 120°
